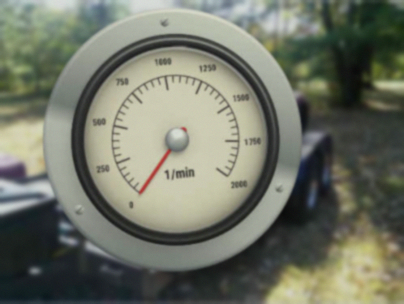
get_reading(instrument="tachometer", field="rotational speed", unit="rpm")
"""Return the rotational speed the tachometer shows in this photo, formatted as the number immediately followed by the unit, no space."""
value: 0rpm
